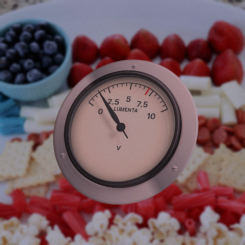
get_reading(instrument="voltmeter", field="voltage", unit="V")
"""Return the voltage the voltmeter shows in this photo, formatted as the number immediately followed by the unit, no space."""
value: 1.5V
